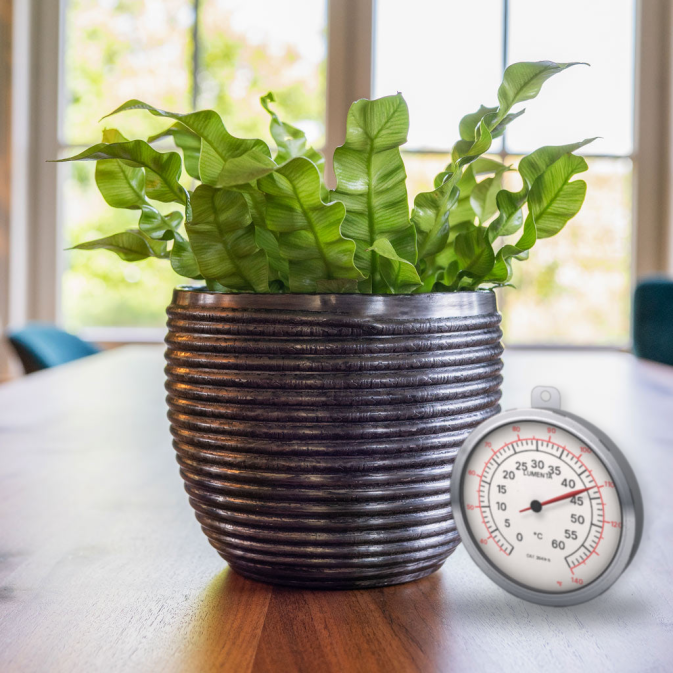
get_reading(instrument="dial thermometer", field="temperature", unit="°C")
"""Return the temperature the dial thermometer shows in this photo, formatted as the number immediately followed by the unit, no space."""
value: 43°C
